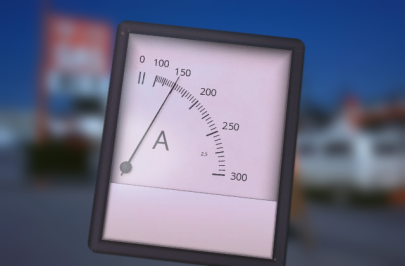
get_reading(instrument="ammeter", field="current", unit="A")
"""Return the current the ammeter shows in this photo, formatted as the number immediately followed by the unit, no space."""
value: 150A
